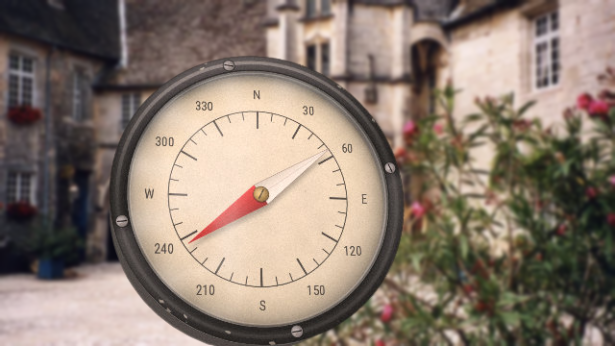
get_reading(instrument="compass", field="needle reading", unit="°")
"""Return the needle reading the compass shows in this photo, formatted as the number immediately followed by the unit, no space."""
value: 235°
